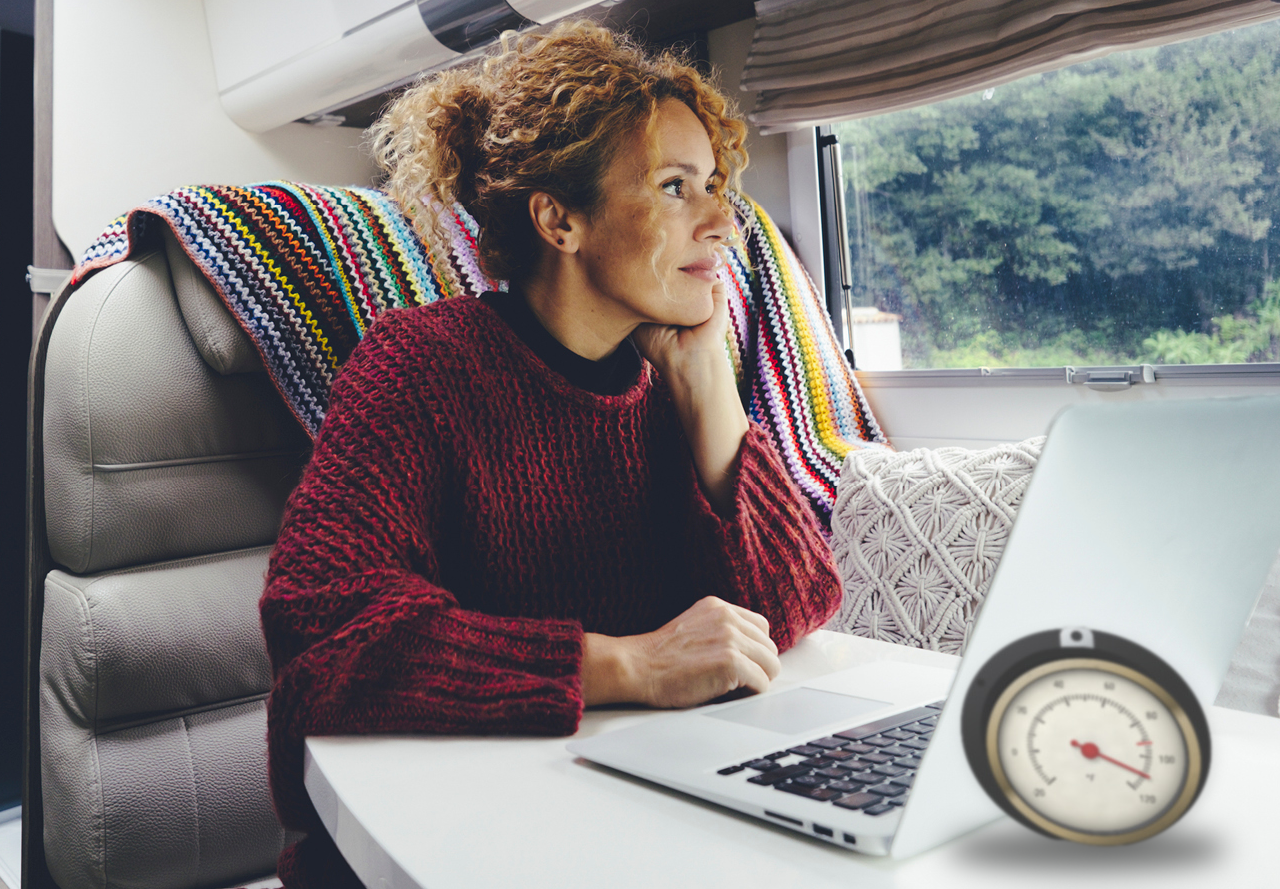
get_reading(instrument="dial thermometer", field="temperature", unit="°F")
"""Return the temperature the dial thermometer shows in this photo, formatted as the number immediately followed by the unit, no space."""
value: 110°F
